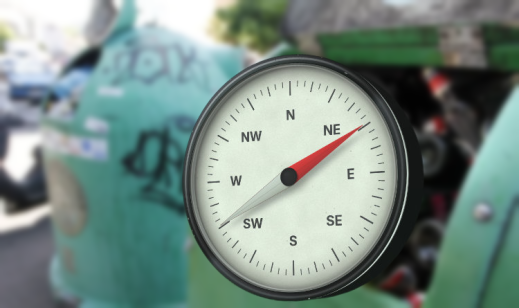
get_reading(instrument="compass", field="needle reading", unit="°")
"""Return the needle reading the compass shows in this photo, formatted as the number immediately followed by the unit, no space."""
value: 60°
